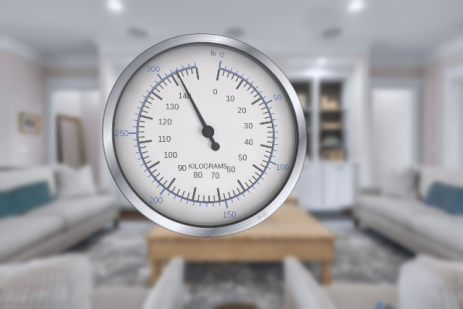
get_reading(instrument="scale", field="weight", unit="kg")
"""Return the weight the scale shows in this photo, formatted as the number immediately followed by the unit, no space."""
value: 142kg
